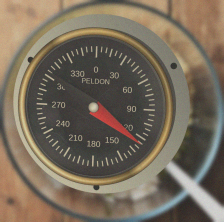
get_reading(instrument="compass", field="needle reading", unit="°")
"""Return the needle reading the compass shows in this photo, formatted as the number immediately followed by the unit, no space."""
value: 125°
